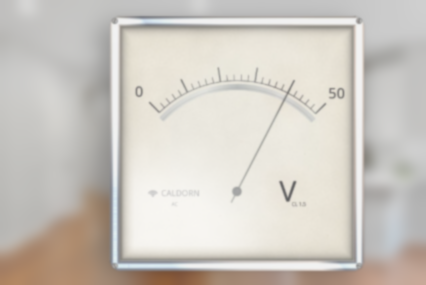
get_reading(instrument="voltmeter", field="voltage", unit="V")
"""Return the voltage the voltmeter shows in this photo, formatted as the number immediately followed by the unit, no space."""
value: 40V
